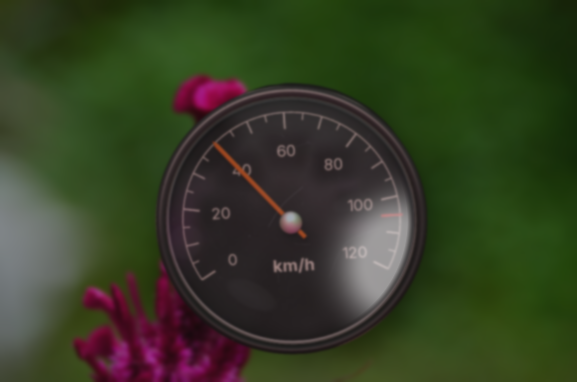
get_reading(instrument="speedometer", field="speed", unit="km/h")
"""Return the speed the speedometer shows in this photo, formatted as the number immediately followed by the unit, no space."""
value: 40km/h
